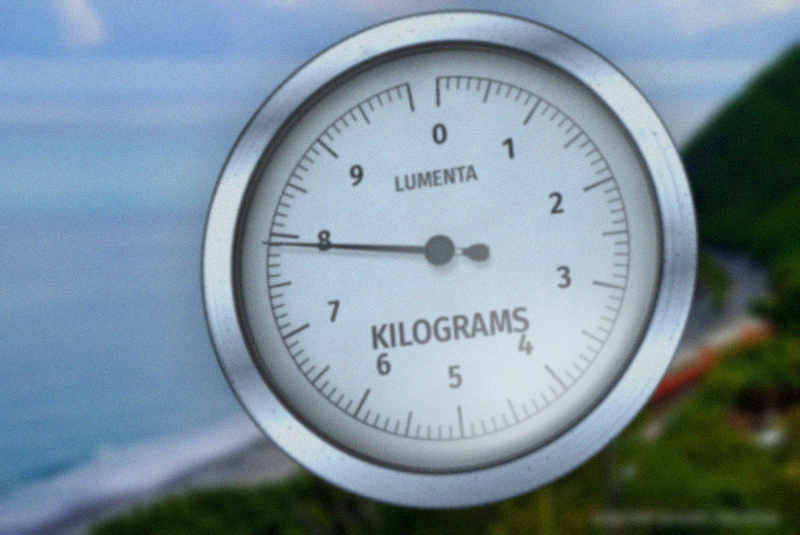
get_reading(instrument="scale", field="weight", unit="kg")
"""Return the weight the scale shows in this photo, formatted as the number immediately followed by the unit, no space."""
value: 7.9kg
